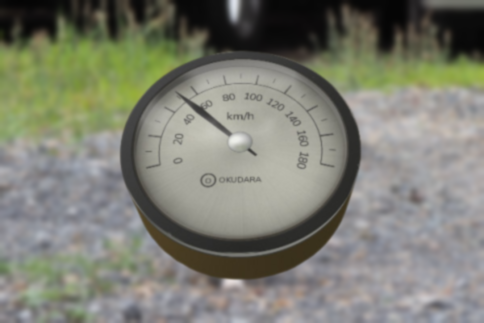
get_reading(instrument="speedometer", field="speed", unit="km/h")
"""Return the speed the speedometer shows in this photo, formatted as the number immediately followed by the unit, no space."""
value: 50km/h
